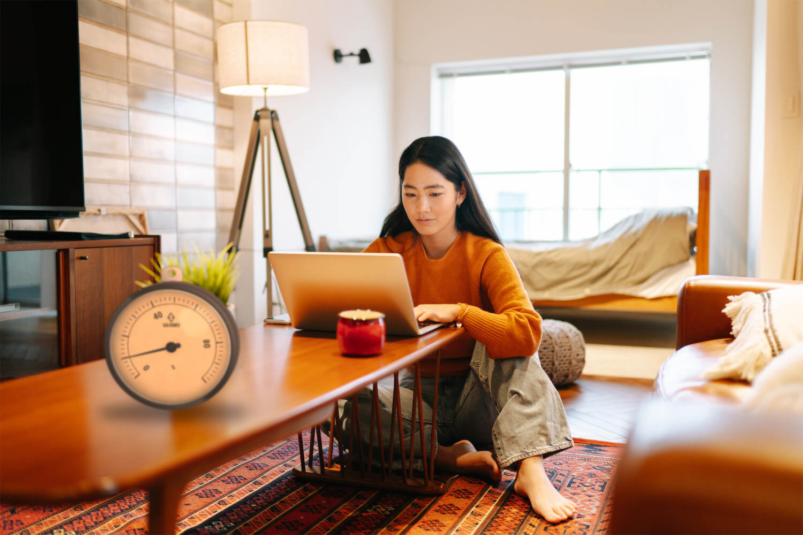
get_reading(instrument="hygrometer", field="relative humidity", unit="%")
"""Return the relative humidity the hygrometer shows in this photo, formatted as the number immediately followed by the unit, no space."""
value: 10%
